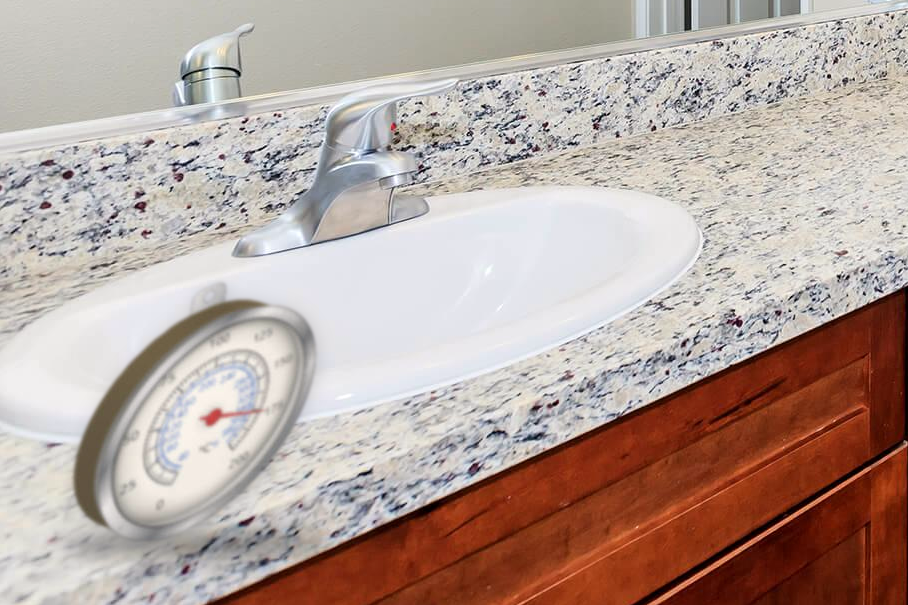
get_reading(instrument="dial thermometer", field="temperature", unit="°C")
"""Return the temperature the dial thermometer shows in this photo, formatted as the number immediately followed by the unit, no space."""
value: 175°C
